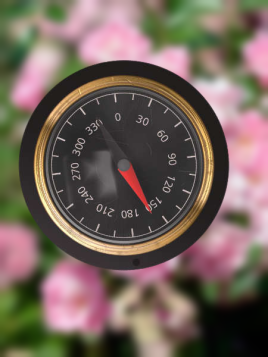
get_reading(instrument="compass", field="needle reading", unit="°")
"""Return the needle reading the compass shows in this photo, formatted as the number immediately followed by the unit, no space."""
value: 157.5°
